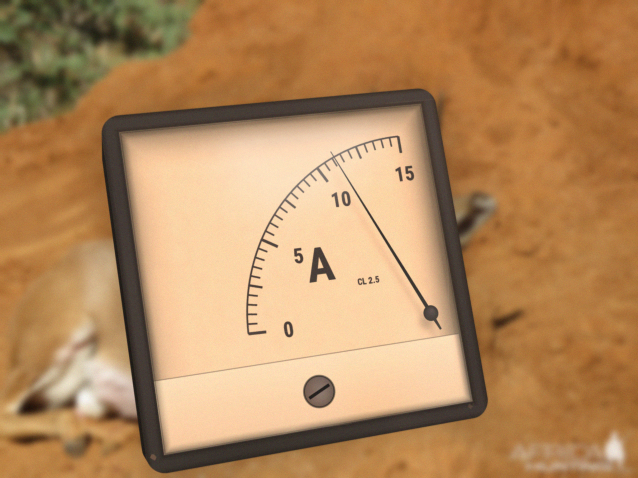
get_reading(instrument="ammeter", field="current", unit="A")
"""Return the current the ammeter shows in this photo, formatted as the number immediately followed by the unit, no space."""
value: 11A
